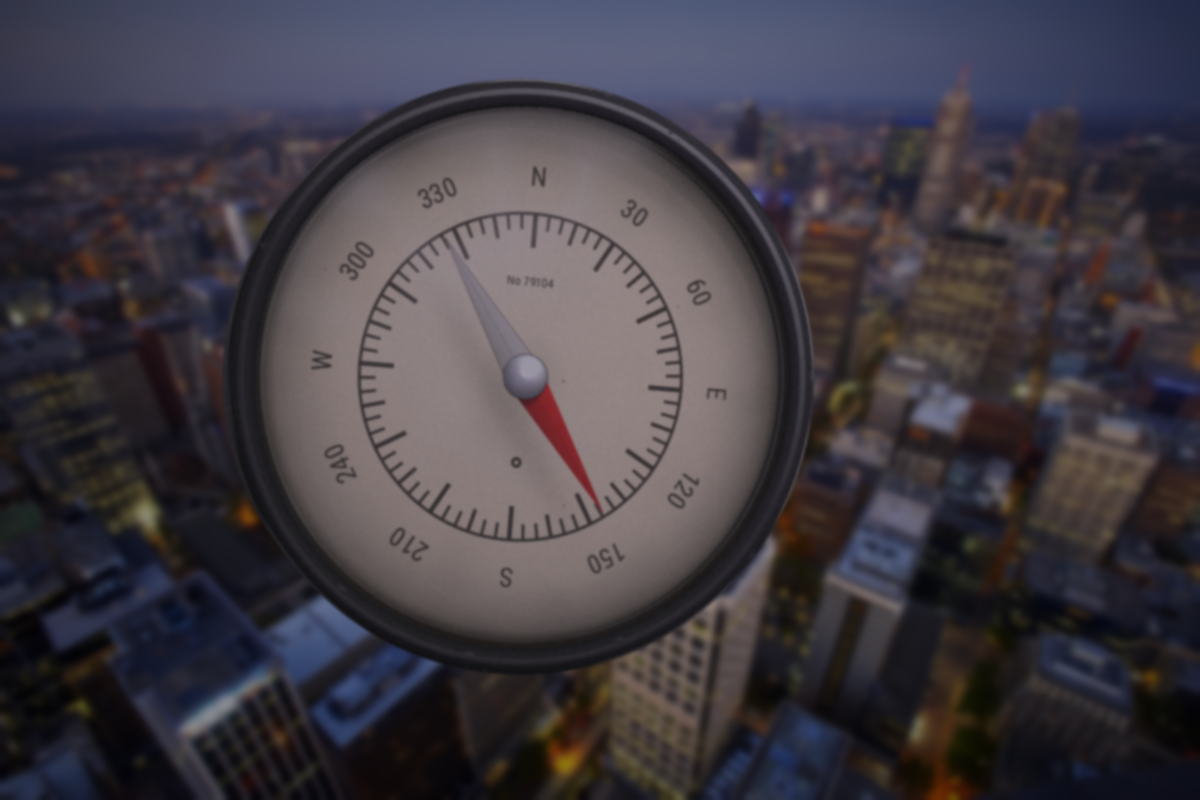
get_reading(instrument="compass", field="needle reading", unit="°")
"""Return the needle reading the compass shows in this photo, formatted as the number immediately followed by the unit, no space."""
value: 145°
